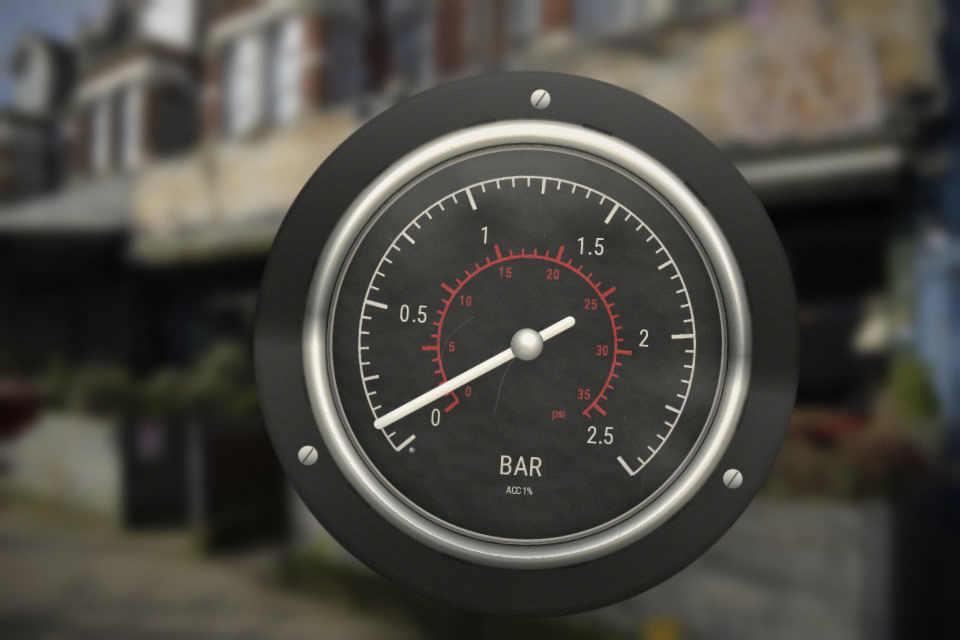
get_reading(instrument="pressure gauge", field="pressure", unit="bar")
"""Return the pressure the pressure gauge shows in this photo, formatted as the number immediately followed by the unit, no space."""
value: 0.1bar
